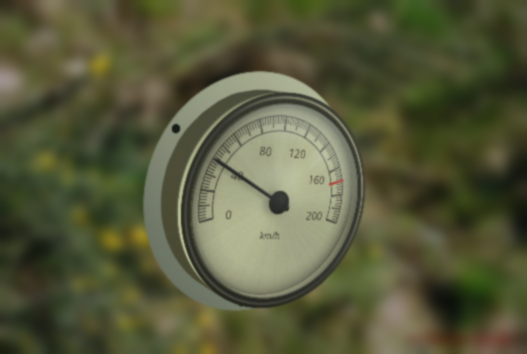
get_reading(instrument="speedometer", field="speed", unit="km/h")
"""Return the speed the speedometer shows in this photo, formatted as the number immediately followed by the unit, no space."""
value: 40km/h
